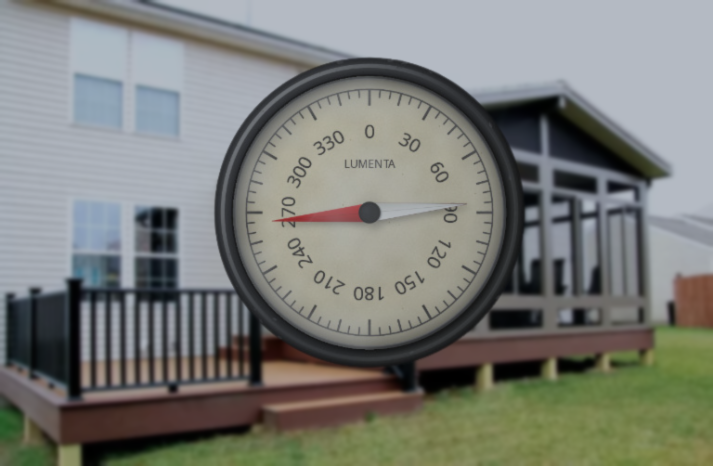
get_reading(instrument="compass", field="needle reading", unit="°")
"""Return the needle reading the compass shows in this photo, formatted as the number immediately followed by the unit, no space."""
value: 265°
